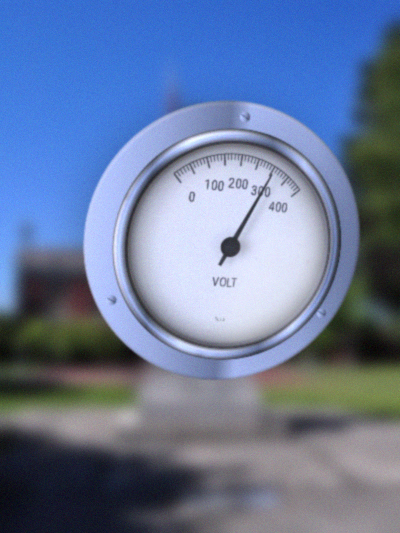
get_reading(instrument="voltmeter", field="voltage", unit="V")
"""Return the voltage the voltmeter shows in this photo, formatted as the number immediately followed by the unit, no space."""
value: 300V
